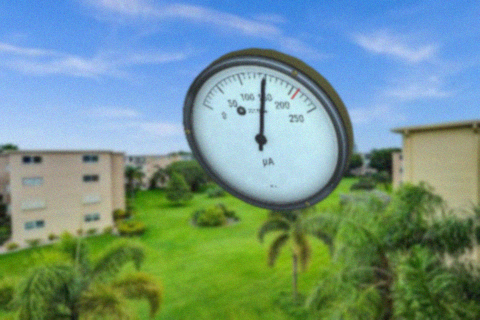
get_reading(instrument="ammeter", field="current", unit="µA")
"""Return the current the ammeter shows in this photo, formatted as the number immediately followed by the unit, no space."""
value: 150µA
